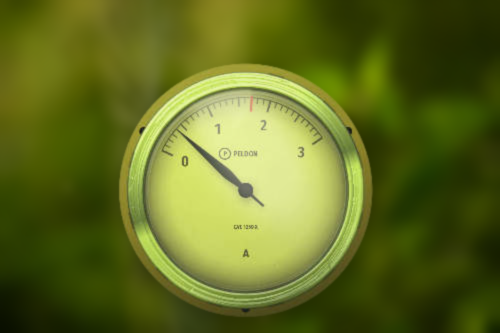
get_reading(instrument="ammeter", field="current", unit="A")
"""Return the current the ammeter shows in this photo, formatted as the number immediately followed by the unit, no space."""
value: 0.4A
